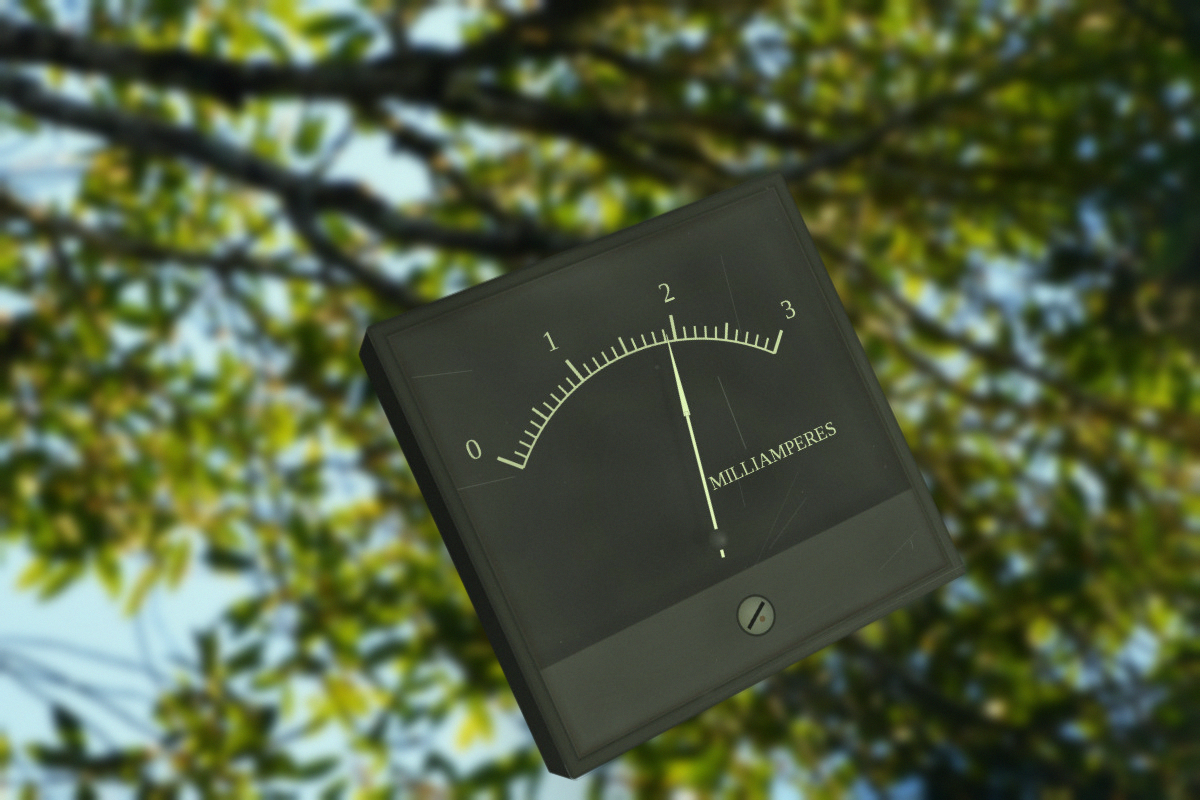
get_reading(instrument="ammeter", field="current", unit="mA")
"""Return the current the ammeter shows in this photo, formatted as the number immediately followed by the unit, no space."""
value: 1.9mA
